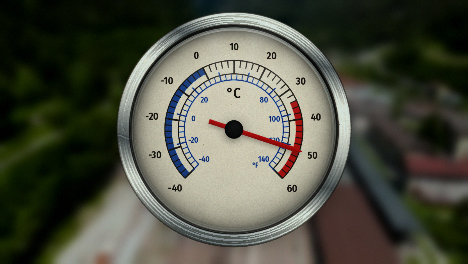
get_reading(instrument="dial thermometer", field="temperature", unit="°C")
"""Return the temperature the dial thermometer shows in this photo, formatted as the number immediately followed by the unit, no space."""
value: 50°C
